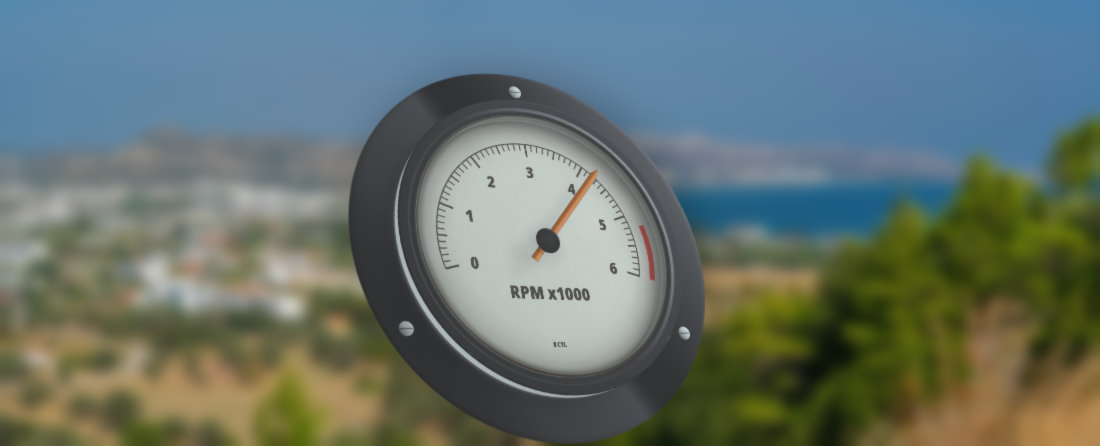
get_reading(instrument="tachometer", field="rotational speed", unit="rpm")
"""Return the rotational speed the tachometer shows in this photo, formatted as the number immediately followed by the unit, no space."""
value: 4200rpm
